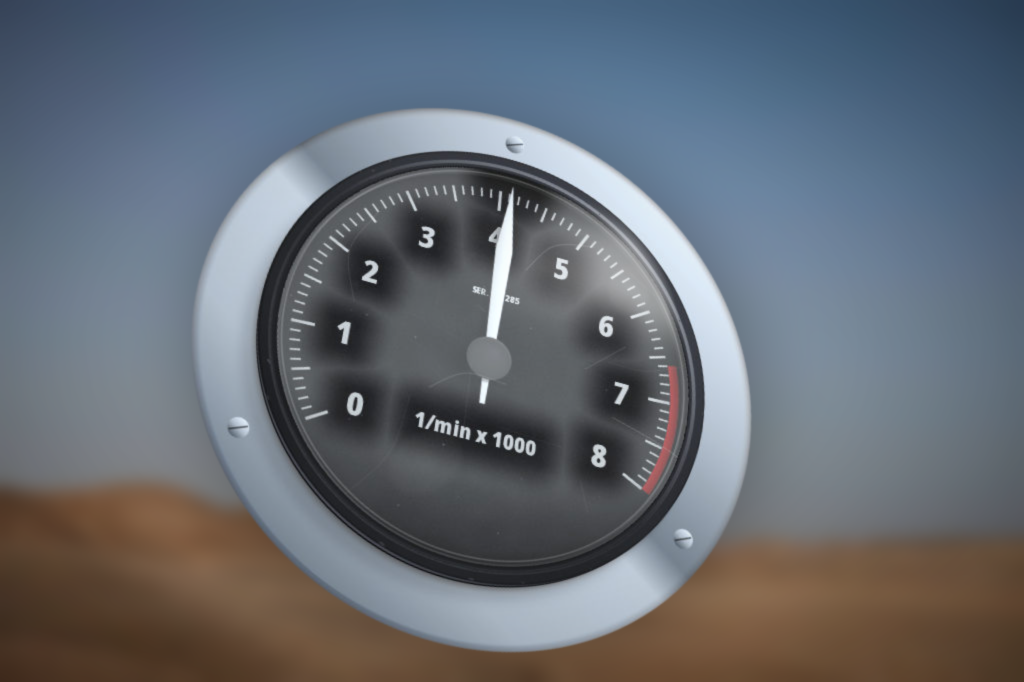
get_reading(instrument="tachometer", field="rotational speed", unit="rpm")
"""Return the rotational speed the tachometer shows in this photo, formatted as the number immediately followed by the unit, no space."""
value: 4100rpm
